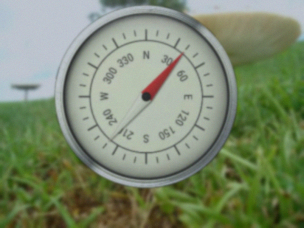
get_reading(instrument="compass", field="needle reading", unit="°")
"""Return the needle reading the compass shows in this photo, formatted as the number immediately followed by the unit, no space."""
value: 40°
